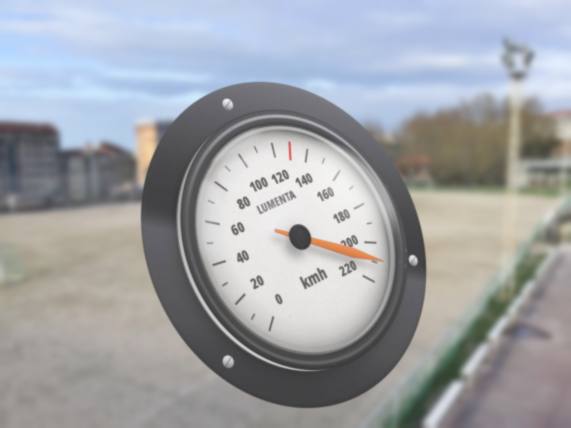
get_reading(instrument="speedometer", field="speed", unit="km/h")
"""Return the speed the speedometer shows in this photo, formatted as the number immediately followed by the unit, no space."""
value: 210km/h
